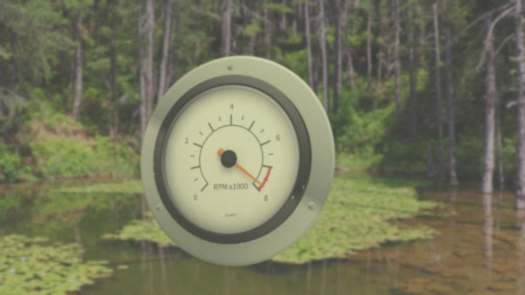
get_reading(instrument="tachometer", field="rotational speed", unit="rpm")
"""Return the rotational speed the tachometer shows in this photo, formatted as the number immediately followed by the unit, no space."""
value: 7750rpm
